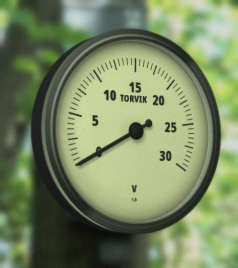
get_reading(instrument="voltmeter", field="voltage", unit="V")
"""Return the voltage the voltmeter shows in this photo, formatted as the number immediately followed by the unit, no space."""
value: 0V
